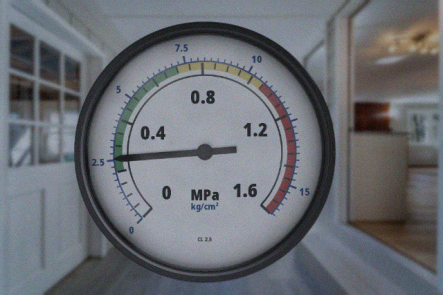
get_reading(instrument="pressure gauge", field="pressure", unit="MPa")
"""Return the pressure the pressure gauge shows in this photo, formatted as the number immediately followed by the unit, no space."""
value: 0.25MPa
